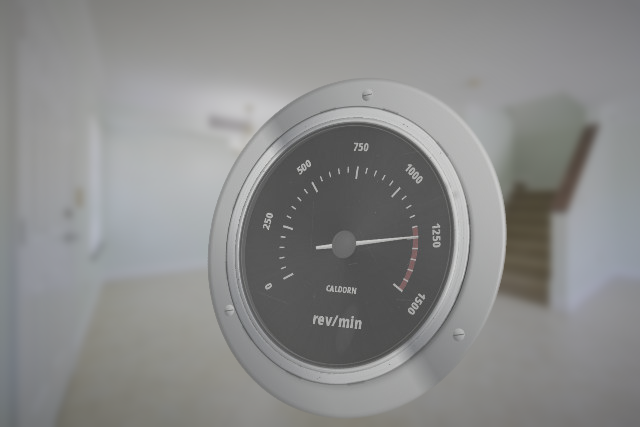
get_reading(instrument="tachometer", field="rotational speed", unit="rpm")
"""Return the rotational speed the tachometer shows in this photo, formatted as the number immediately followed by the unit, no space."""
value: 1250rpm
